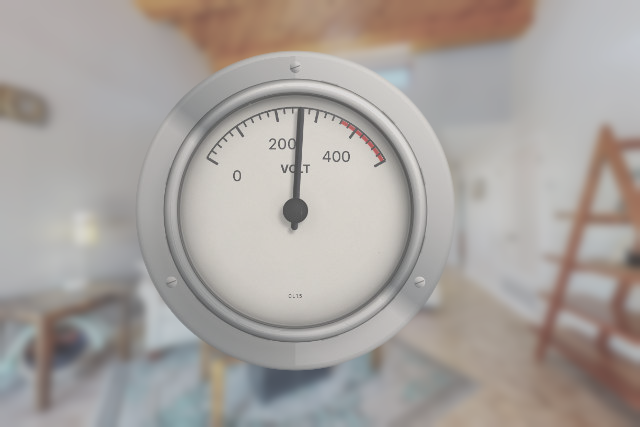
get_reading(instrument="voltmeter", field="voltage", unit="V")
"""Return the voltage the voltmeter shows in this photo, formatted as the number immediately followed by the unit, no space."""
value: 260V
